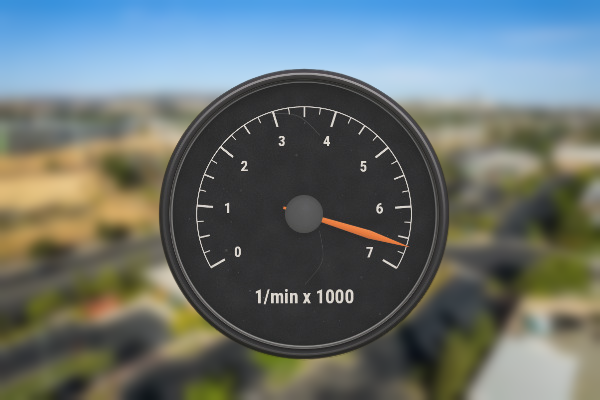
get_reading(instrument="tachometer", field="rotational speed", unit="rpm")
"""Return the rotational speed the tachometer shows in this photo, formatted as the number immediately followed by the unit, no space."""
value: 6625rpm
